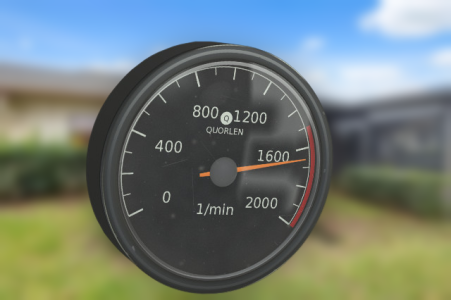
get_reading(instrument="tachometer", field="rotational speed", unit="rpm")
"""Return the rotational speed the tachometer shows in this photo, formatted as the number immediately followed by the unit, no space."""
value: 1650rpm
